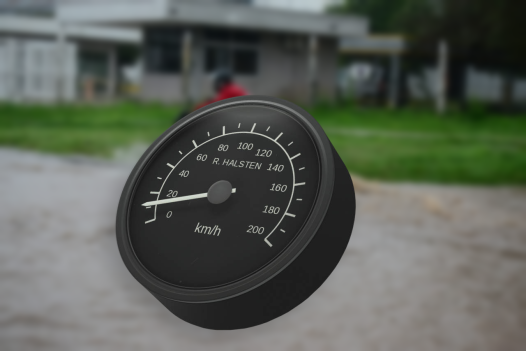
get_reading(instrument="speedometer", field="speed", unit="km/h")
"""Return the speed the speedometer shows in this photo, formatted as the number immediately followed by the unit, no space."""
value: 10km/h
